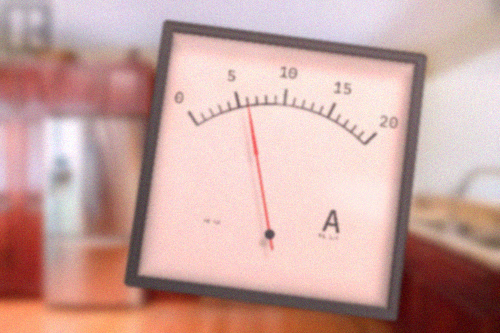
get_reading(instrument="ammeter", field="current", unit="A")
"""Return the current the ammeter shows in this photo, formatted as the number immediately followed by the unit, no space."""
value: 6A
